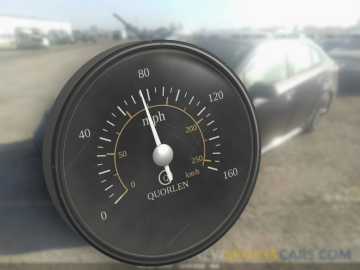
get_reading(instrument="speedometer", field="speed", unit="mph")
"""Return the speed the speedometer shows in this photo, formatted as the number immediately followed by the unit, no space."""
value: 75mph
